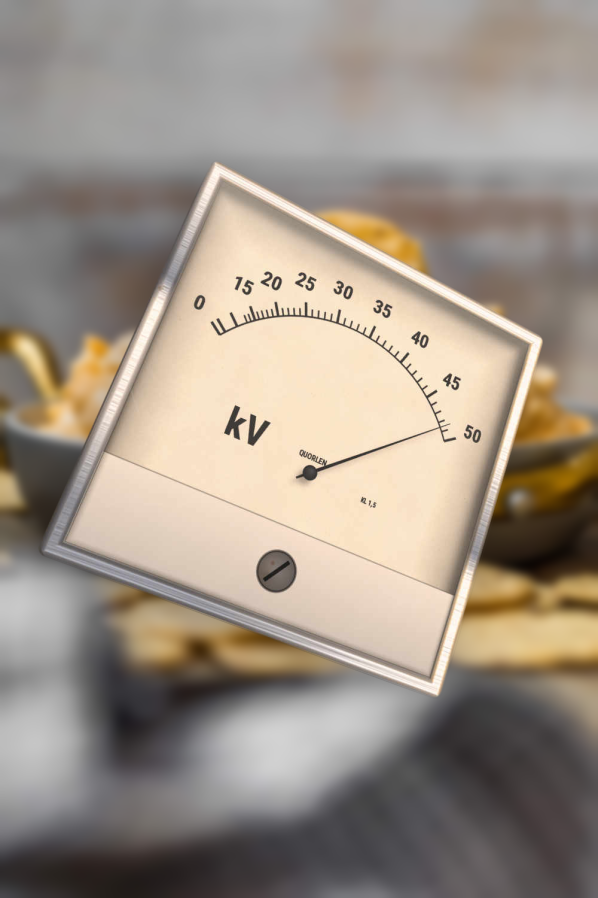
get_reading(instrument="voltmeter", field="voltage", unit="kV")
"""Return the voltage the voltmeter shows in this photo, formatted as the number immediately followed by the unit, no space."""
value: 48.5kV
